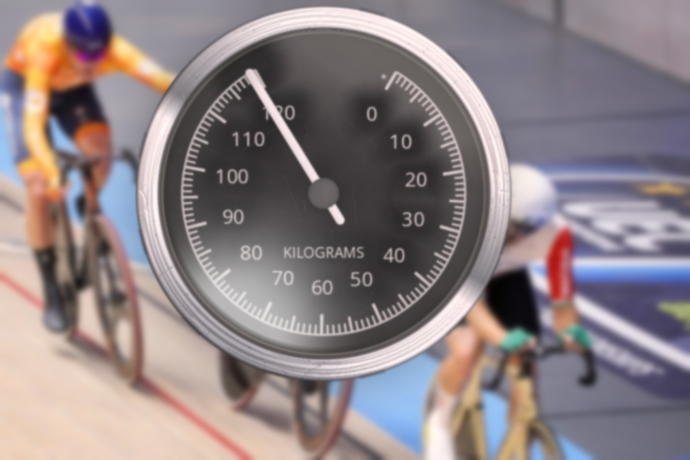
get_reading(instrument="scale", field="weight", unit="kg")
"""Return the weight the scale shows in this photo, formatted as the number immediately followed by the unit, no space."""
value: 119kg
